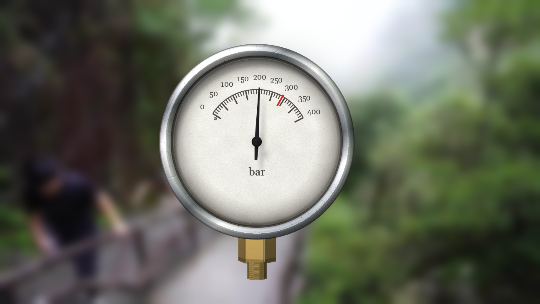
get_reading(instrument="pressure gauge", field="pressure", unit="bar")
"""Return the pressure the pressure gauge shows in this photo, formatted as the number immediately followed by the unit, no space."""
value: 200bar
